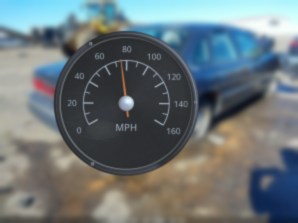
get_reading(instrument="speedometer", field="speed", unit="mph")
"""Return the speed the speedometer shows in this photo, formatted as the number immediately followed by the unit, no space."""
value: 75mph
